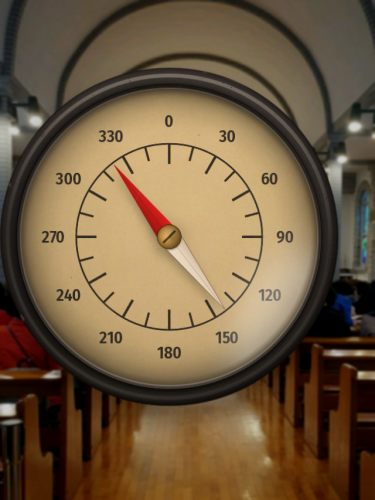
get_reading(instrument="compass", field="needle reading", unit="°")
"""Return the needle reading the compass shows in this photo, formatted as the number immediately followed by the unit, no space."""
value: 322.5°
